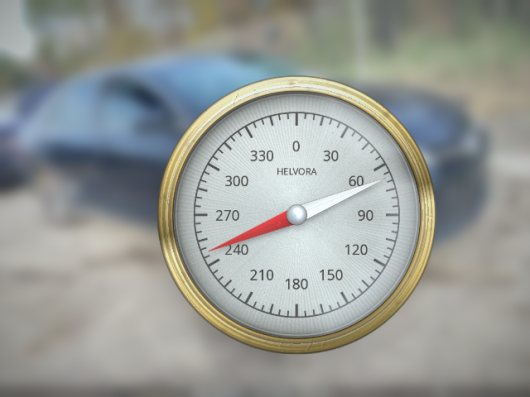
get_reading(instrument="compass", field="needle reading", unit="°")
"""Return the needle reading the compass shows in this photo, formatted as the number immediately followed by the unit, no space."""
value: 247.5°
